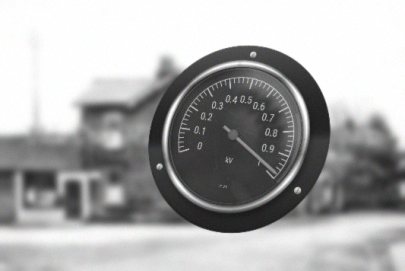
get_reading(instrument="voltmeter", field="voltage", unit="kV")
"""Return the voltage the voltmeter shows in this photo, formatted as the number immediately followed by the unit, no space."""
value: 0.98kV
